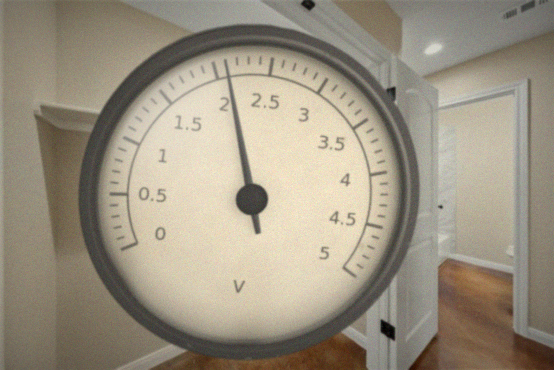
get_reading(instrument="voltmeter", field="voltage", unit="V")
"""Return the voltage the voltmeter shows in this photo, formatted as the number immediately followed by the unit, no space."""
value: 2.1V
